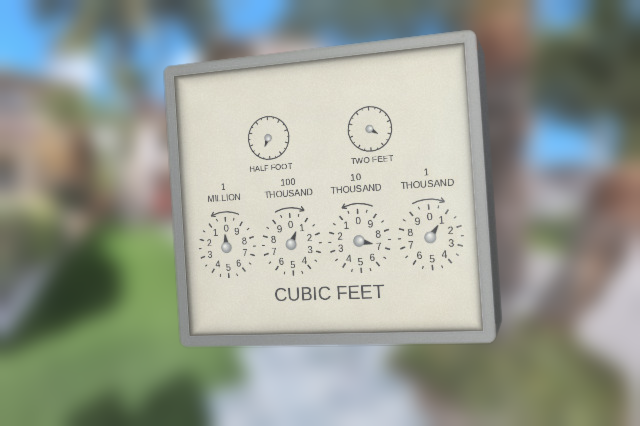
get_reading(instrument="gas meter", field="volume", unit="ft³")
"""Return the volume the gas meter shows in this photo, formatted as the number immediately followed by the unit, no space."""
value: 7100ft³
